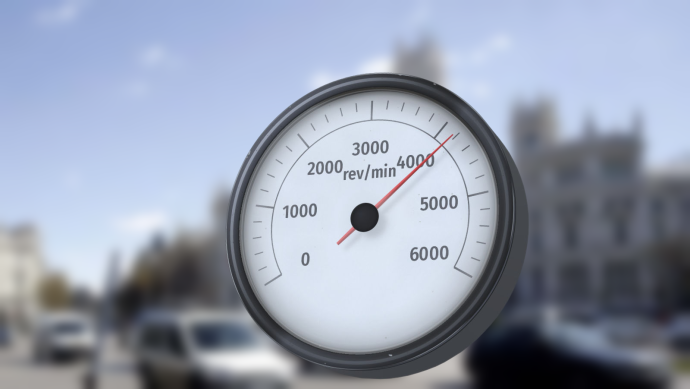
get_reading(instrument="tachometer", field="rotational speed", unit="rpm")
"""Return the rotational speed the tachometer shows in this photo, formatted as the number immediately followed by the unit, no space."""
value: 4200rpm
